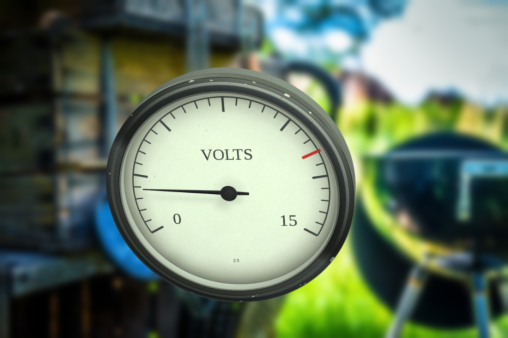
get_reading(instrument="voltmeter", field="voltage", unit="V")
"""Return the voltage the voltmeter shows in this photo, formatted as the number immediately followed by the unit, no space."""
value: 2V
